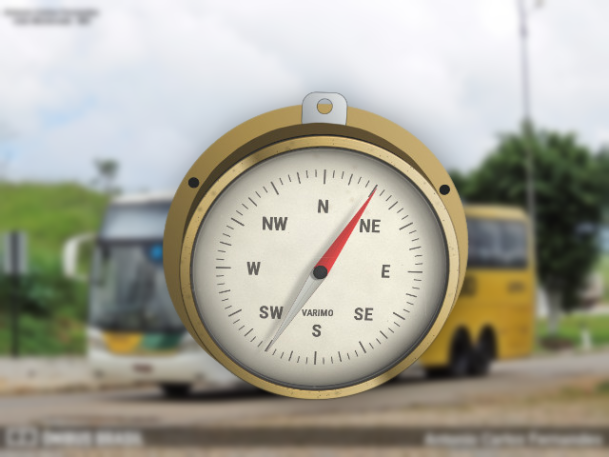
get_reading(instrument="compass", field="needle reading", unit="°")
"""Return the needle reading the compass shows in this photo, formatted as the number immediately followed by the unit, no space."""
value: 30°
